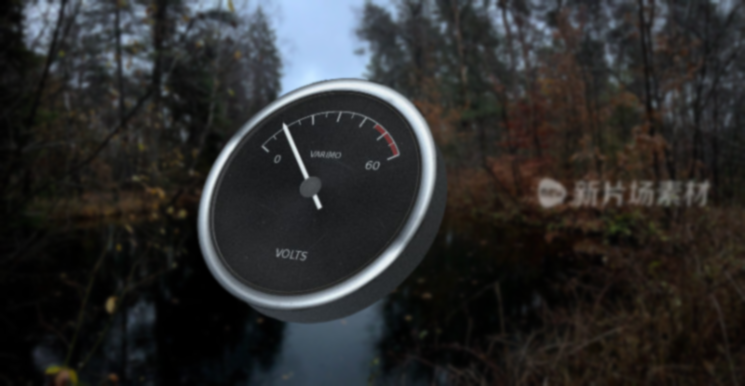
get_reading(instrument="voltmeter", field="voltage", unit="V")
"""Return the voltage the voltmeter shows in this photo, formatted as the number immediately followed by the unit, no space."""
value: 10V
